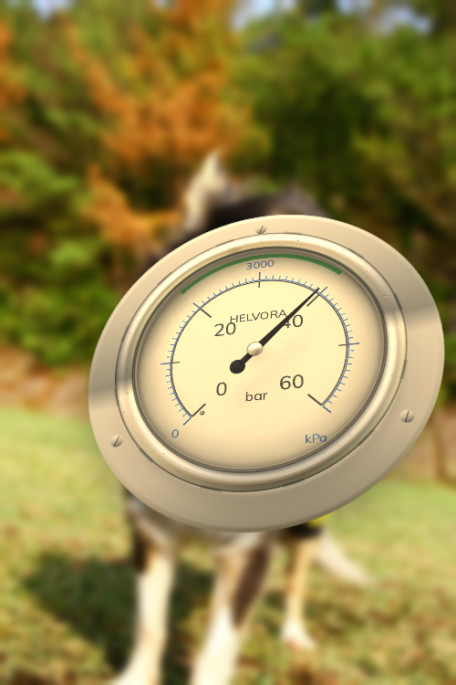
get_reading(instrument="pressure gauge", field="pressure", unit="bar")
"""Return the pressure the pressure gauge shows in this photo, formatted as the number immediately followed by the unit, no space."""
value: 40bar
